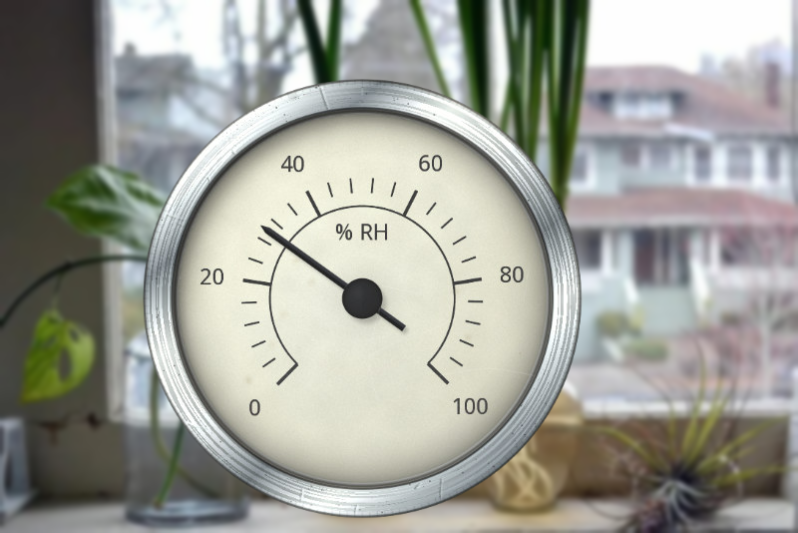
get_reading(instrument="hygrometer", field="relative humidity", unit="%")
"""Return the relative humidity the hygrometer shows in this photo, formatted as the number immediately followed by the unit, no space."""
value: 30%
